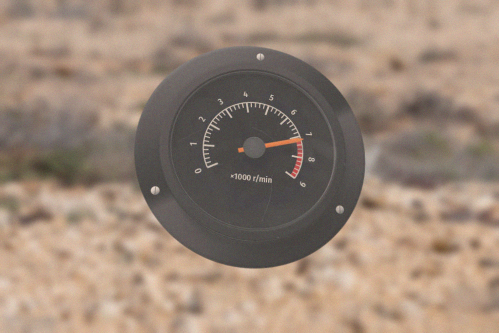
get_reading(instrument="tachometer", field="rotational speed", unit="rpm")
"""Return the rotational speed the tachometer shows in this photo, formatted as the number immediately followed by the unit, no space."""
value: 7200rpm
